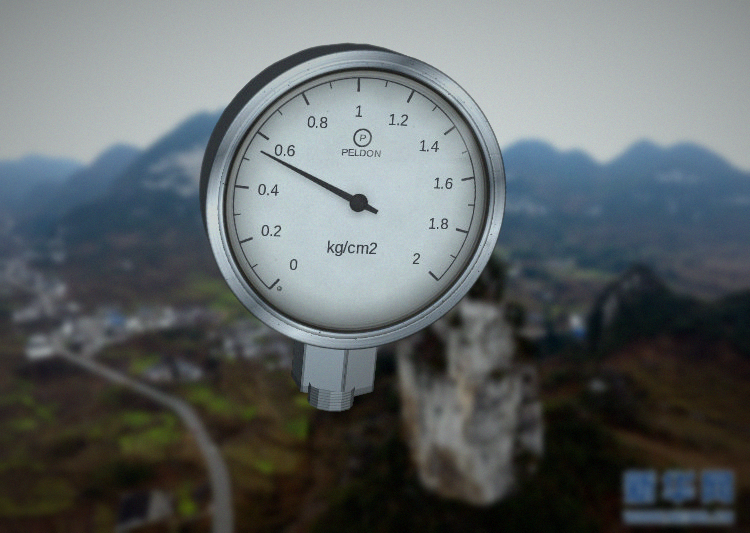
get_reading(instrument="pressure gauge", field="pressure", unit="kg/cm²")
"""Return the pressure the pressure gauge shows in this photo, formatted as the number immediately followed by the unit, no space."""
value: 0.55kg/cm²
